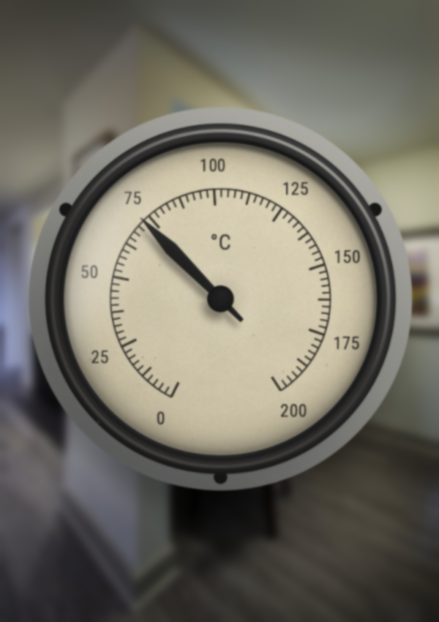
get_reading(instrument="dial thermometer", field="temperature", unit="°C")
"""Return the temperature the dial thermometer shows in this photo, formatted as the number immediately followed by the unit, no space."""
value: 72.5°C
